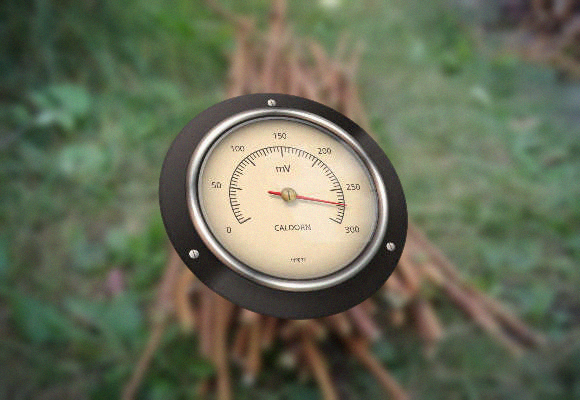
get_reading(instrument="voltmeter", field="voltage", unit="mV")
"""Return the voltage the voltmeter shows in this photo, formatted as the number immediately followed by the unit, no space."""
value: 275mV
